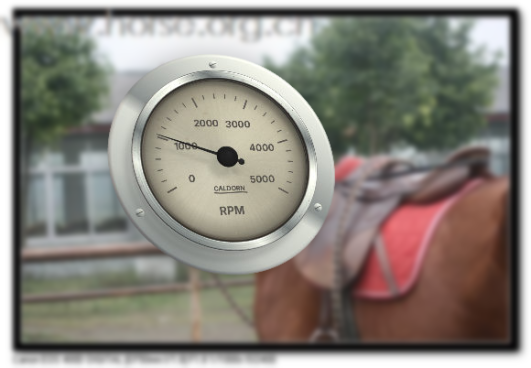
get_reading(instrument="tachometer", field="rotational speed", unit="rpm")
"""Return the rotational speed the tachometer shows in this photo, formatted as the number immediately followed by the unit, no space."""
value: 1000rpm
